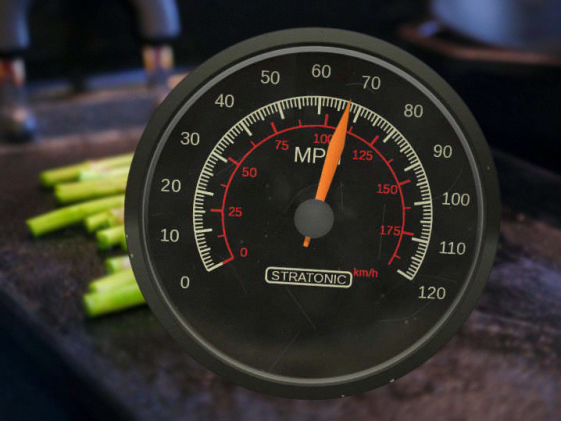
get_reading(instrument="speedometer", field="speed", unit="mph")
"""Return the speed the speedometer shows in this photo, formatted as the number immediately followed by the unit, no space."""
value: 67mph
